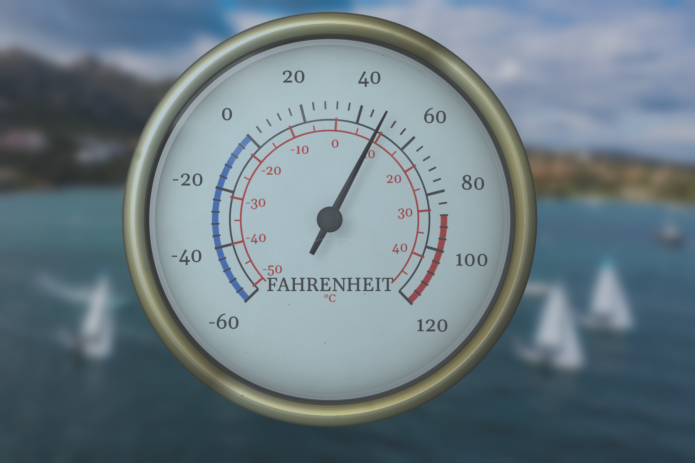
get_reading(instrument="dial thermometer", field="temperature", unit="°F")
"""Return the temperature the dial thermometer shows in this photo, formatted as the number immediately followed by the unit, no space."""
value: 48°F
